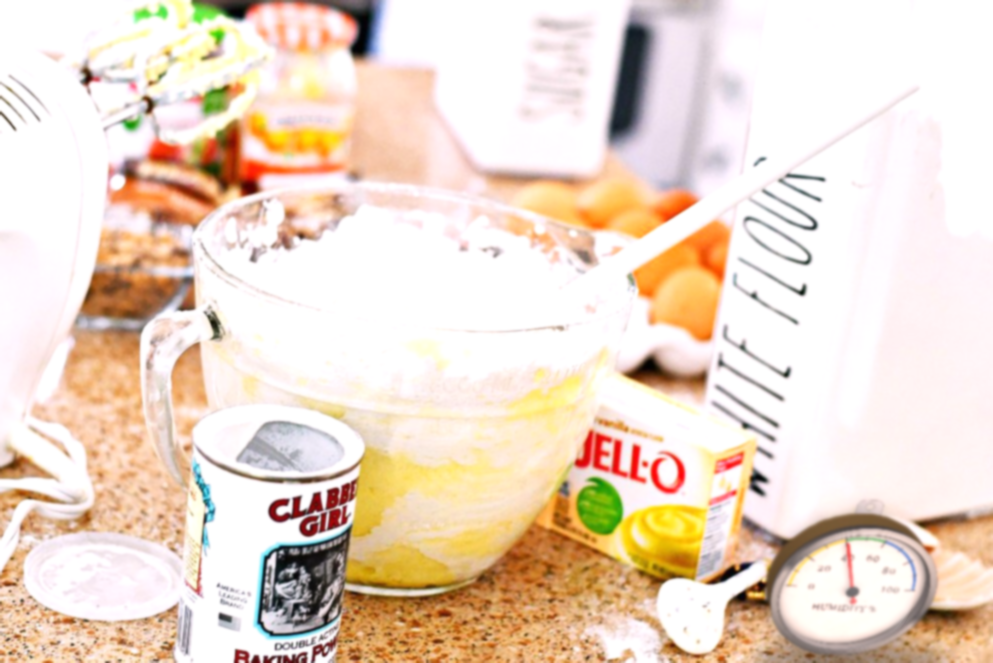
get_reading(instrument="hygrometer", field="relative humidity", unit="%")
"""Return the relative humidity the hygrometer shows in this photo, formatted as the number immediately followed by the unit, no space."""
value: 40%
